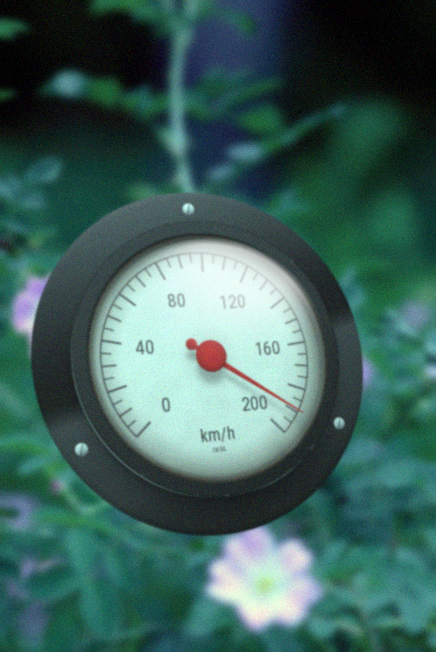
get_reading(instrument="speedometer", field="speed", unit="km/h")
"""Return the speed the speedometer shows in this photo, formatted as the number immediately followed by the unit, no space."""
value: 190km/h
